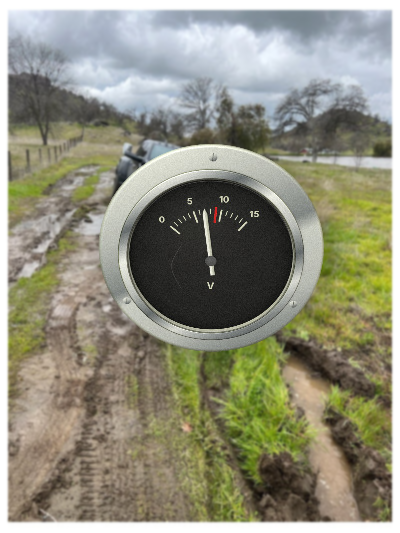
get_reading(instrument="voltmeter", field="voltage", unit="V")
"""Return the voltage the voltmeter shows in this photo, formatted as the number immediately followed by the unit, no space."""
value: 7V
